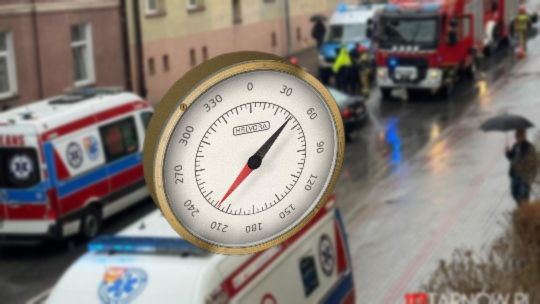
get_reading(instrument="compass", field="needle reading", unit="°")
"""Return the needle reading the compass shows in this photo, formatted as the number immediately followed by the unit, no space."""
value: 225°
